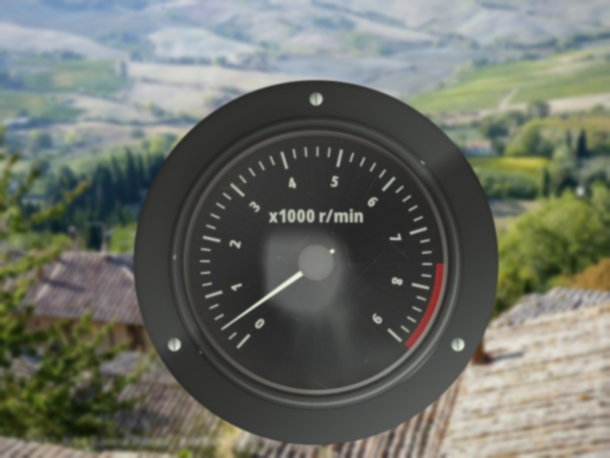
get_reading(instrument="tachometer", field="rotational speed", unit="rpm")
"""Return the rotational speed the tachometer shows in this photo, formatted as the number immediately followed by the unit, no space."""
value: 400rpm
